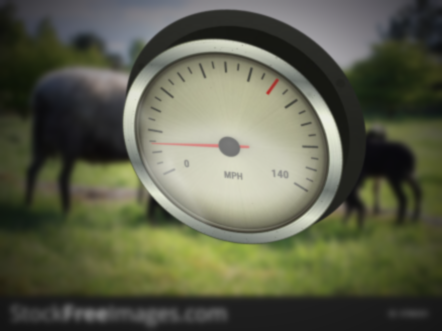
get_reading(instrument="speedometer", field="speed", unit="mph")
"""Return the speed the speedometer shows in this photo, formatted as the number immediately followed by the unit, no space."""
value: 15mph
